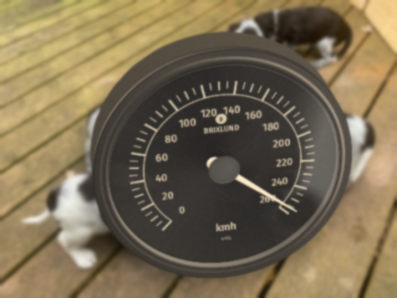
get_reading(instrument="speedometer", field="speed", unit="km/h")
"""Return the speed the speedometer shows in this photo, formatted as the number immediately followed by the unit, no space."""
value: 255km/h
